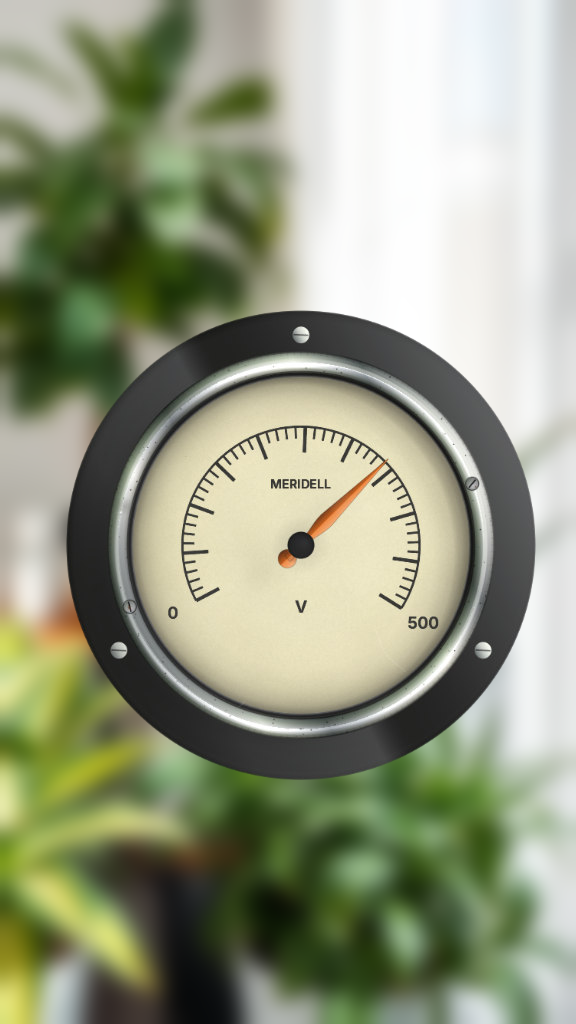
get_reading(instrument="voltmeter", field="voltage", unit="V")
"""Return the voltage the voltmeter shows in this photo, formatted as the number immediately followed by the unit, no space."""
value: 340V
